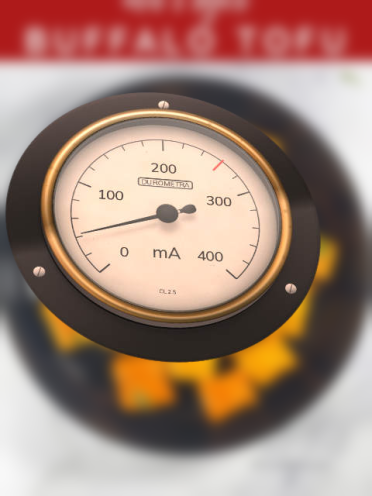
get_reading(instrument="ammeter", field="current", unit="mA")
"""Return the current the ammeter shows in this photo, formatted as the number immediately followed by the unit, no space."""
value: 40mA
